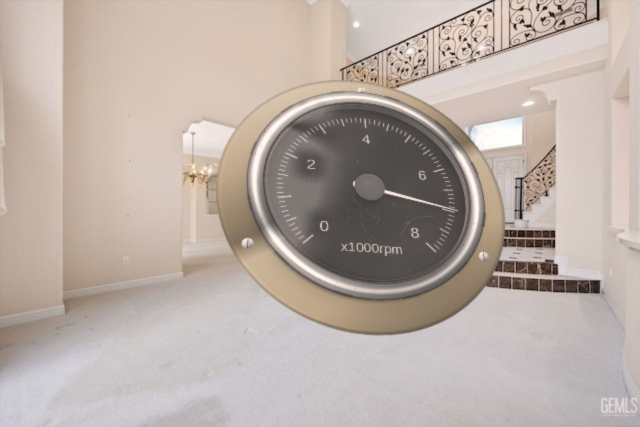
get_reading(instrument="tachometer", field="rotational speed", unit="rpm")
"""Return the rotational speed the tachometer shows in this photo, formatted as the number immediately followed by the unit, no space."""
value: 7000rpm
